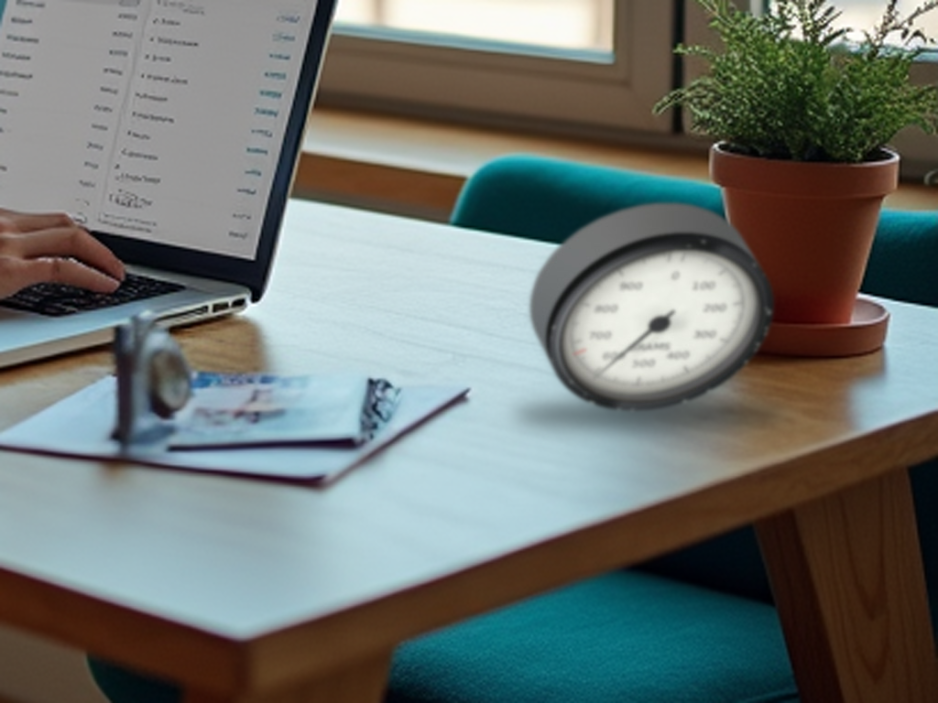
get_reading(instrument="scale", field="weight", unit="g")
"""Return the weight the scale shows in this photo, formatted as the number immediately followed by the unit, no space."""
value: 600g
